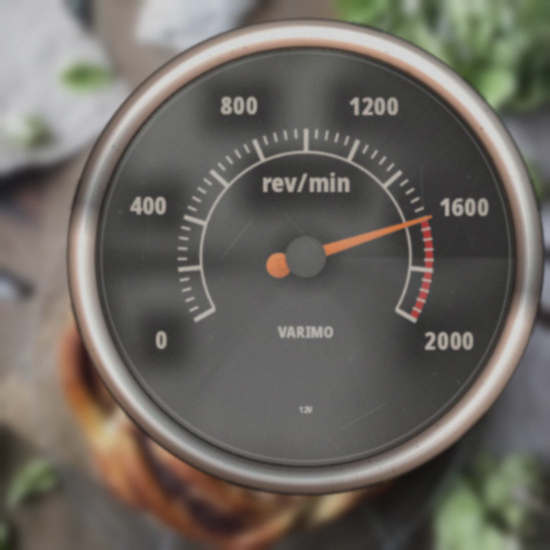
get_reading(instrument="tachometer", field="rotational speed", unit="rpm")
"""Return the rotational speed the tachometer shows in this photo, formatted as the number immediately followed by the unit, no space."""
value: 1600rpm
